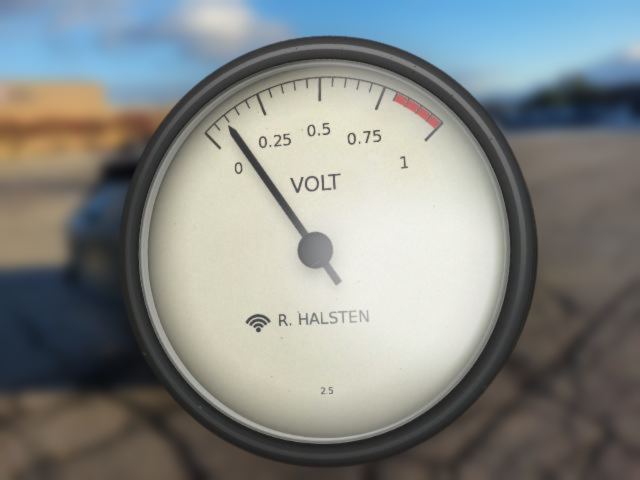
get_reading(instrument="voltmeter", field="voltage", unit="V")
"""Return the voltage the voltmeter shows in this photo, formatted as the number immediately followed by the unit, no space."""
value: 0.1V
